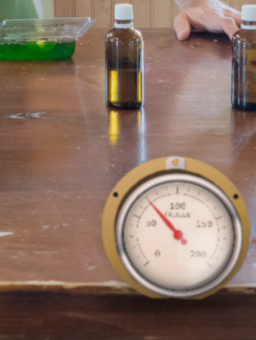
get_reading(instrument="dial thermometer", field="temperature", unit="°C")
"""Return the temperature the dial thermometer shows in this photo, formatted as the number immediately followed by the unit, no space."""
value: 70°C
